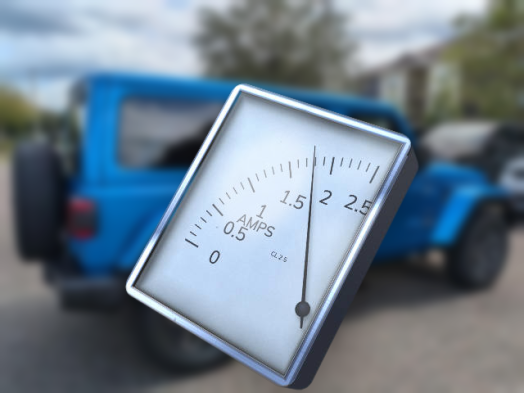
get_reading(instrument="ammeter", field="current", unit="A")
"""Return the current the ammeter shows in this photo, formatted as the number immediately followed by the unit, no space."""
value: 1.8A
